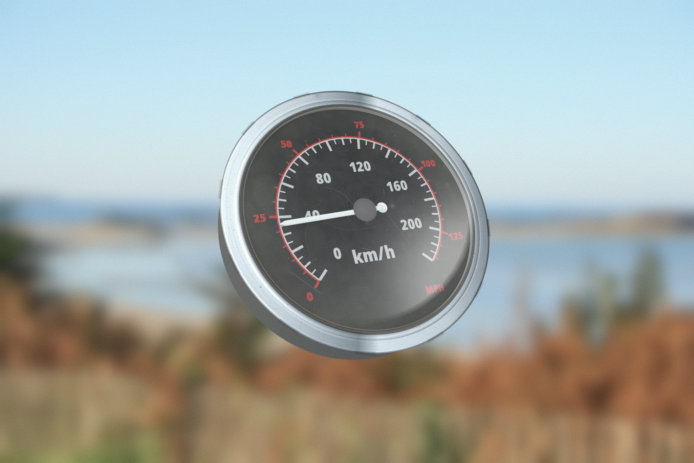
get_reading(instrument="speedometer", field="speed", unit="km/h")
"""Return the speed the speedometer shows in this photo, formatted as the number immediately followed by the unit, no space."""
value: 35km/h
